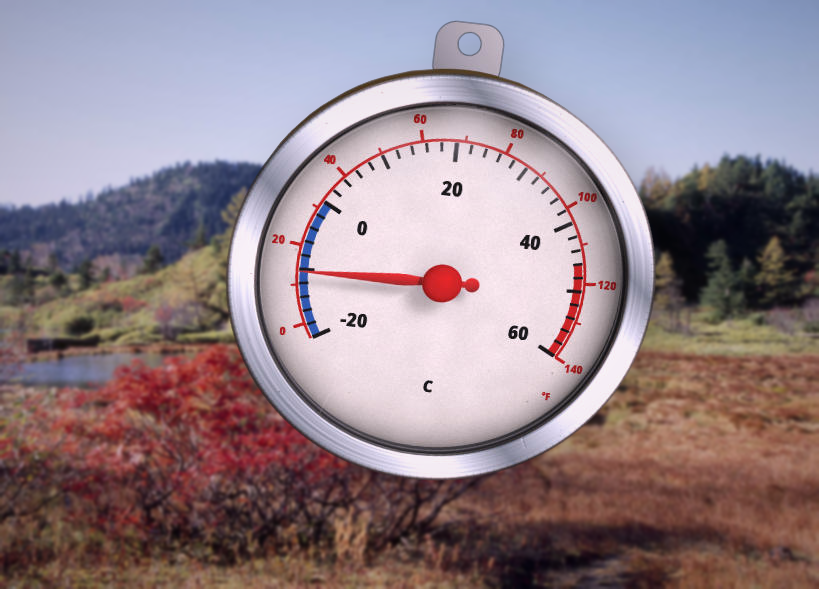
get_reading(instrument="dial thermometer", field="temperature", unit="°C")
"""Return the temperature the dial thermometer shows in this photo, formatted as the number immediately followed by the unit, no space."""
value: -10°C
